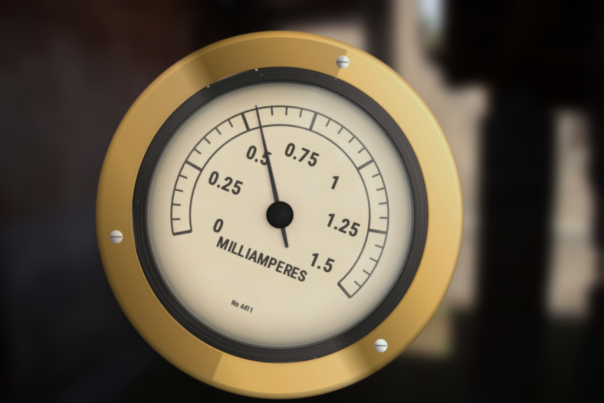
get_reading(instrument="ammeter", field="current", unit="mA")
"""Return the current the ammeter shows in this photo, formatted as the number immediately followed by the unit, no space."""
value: 0.55mA
